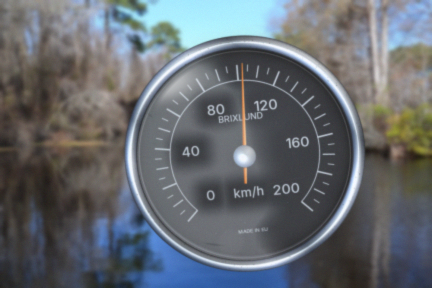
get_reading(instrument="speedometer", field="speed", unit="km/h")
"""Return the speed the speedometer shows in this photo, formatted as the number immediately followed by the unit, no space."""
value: 102.5km/h
